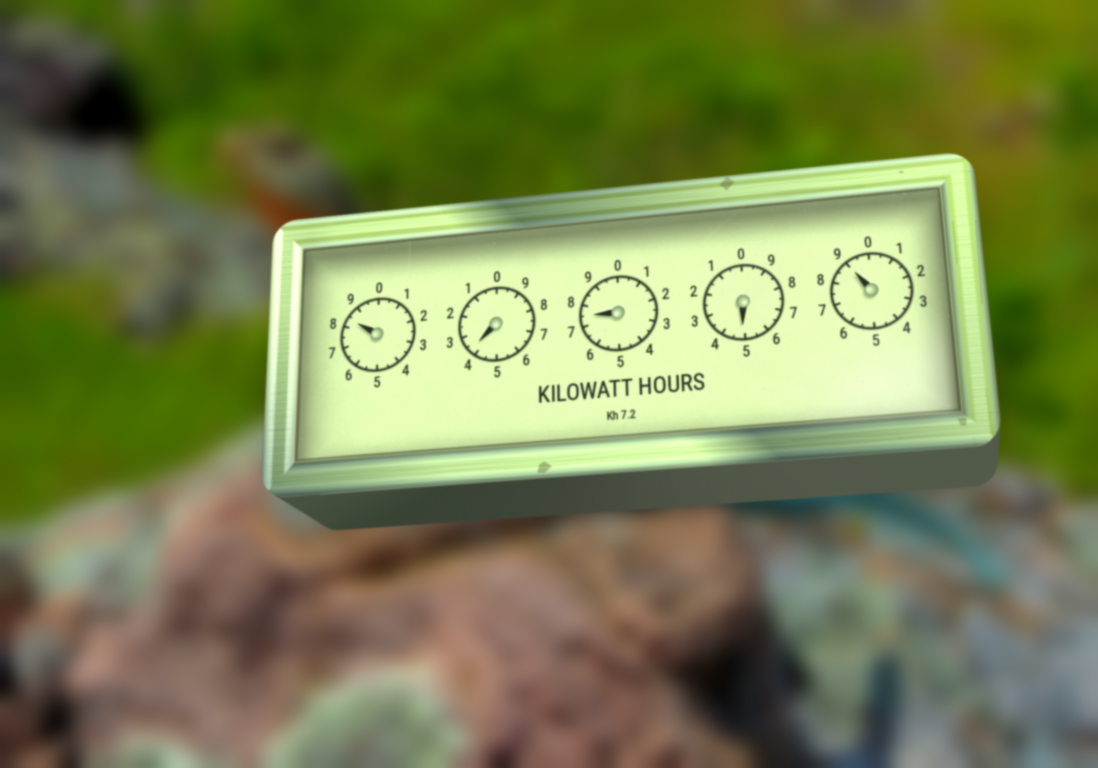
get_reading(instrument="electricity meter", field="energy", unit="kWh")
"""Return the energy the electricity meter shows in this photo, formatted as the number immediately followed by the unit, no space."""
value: 83749kWh
